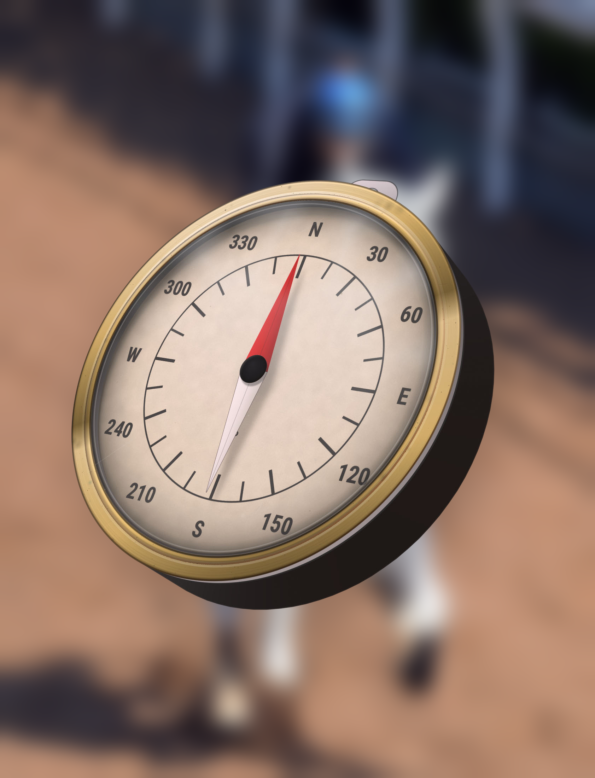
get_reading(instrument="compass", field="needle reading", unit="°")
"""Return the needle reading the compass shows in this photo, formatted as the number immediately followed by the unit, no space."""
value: 0°
